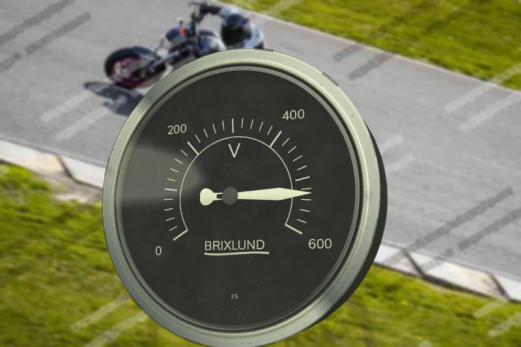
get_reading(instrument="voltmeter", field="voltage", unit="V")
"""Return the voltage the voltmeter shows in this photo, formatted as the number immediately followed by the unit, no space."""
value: 530V
